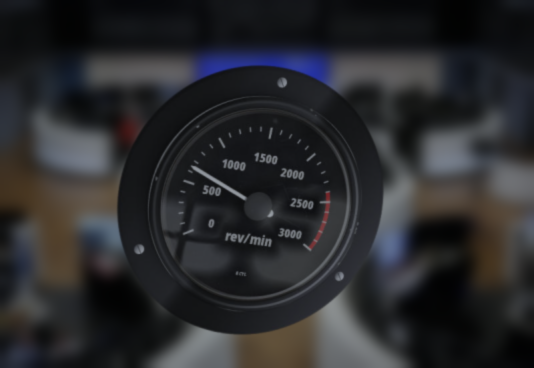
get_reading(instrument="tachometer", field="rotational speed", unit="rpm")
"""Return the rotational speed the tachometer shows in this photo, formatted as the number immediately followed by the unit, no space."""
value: 650rpm
